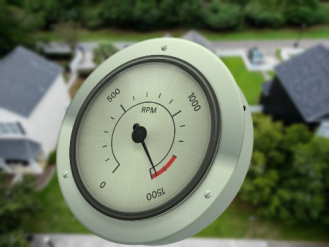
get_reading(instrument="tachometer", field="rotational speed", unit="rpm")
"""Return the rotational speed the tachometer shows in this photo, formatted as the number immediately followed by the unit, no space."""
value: 1450rpm
